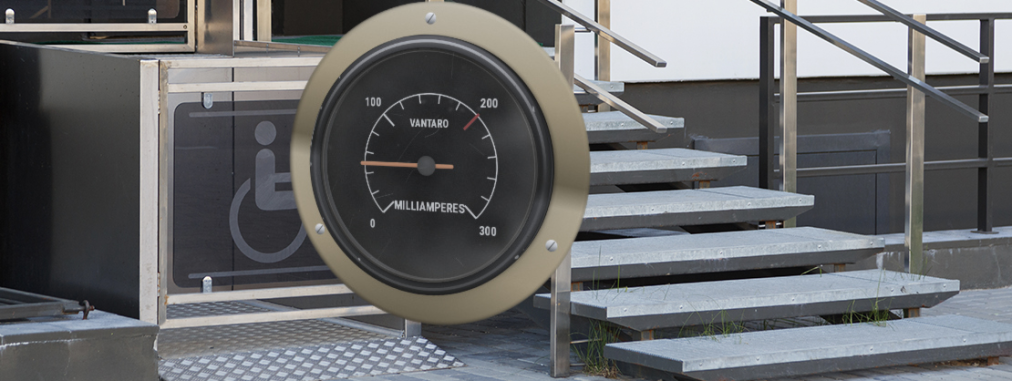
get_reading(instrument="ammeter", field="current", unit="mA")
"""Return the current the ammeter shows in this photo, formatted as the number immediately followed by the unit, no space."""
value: 50mA
